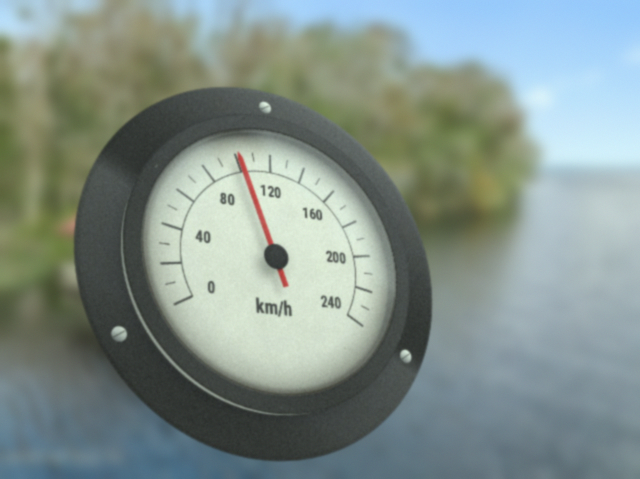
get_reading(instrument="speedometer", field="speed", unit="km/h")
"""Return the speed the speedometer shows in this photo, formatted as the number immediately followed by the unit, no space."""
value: 100km/h
